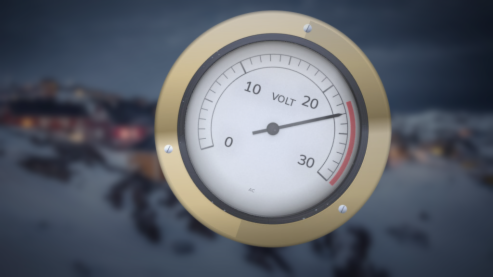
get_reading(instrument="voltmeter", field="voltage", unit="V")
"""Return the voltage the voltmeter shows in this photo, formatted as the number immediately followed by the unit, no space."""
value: 23V
